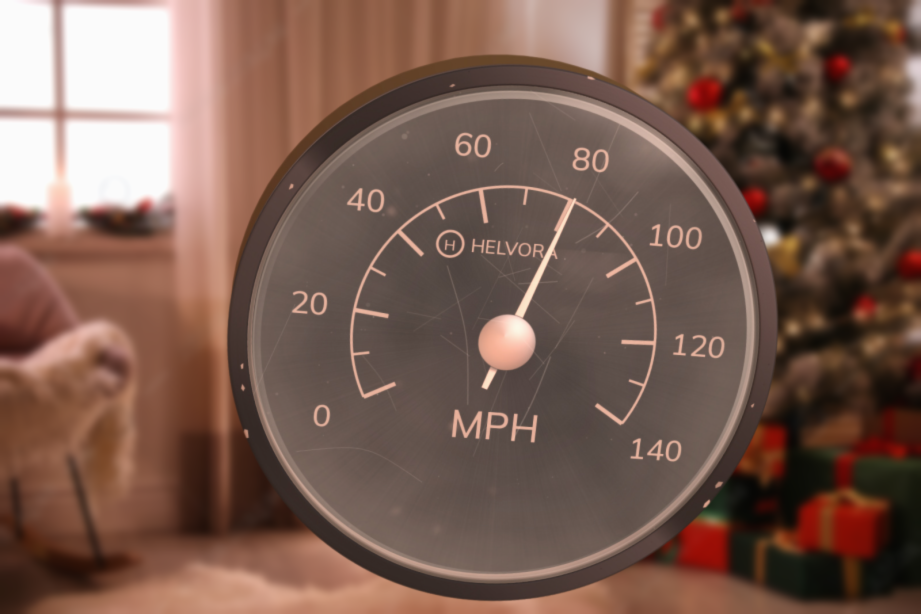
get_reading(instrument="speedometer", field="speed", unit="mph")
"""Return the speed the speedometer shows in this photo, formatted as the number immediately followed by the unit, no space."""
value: 80mph
